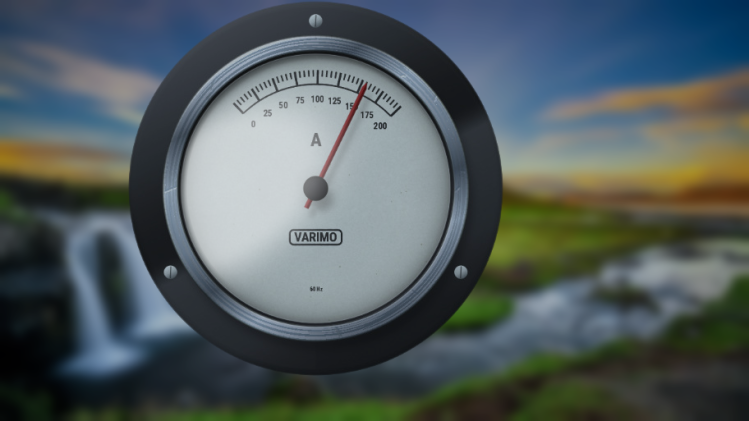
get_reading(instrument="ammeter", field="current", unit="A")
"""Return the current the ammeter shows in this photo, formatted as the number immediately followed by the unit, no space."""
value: 155A
